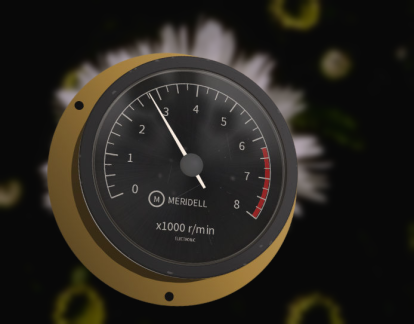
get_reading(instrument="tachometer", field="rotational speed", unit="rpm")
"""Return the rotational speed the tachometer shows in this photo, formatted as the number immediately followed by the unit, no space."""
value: 2750rpm
